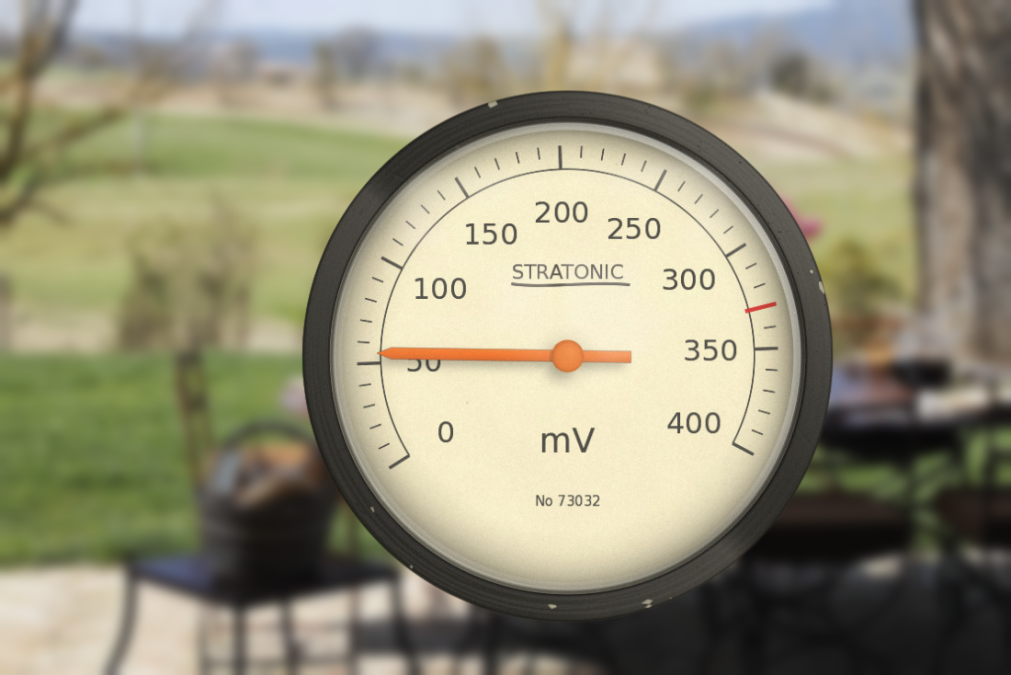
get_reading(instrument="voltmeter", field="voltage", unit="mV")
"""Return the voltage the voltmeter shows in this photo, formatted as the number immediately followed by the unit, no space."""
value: 55mV
